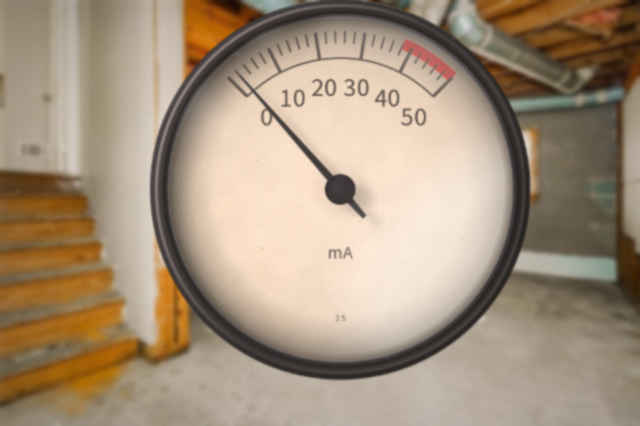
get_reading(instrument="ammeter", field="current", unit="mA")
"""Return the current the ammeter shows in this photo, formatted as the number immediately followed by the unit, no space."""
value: 2mA
